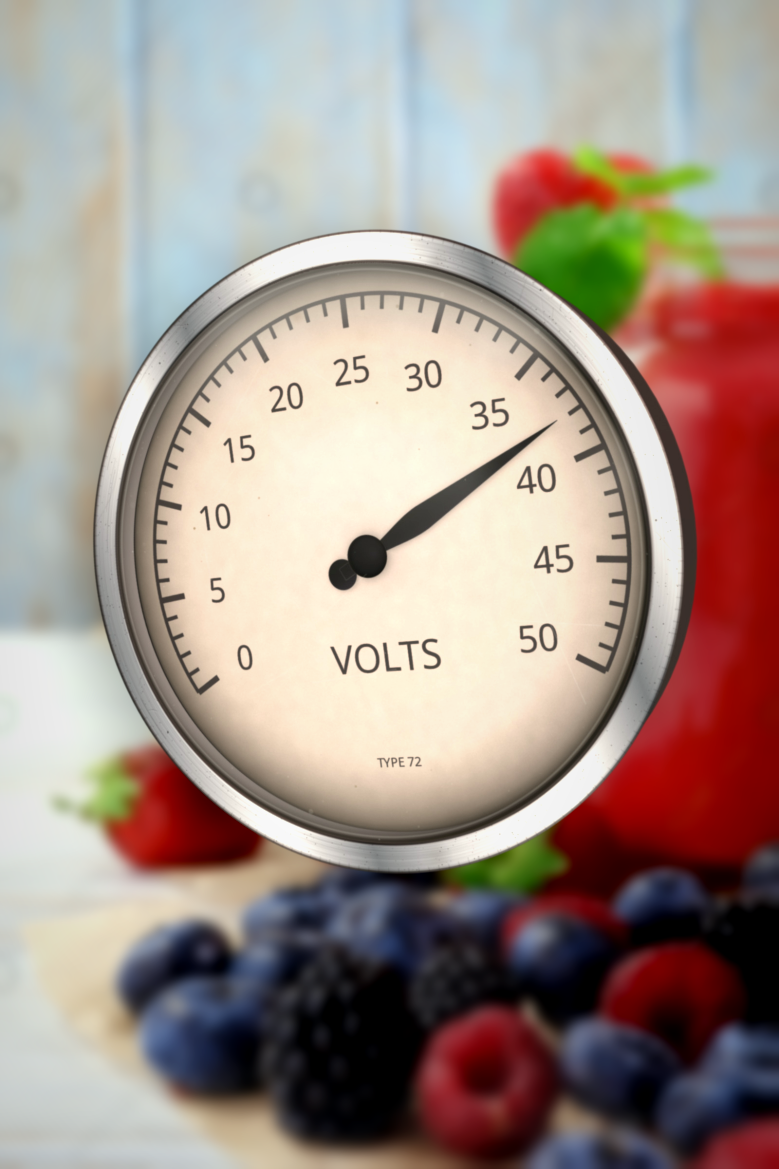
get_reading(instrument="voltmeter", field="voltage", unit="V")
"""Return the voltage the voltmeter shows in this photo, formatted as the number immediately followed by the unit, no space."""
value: 38V
